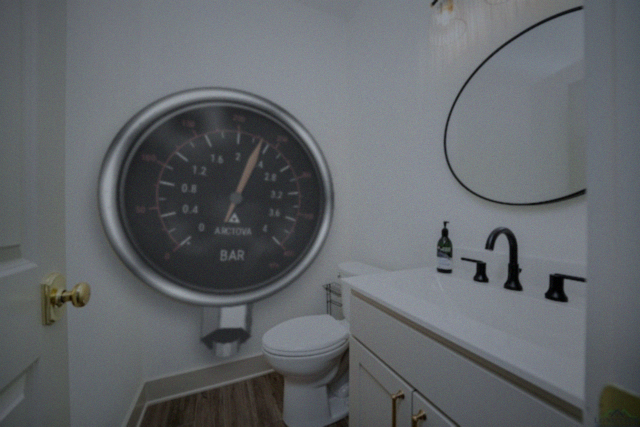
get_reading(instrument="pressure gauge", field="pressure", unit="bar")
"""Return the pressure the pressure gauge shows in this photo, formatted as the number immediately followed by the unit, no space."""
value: 2.3bar
